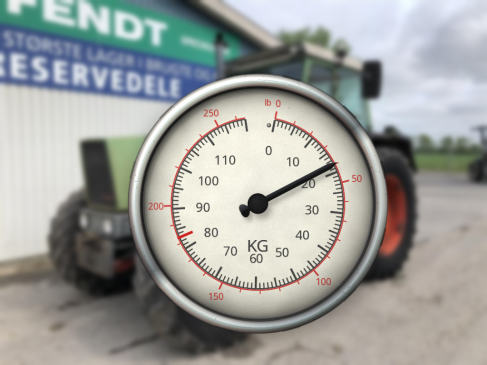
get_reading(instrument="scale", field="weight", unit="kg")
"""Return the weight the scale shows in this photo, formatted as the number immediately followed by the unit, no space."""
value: 18kg
